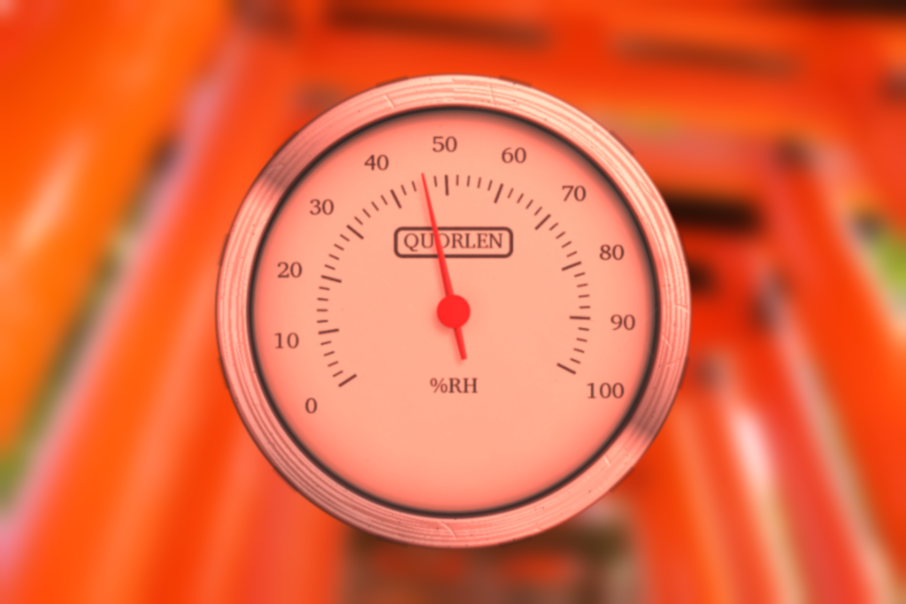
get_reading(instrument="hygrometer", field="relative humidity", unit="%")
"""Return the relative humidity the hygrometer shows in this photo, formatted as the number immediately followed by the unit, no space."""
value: 46%
